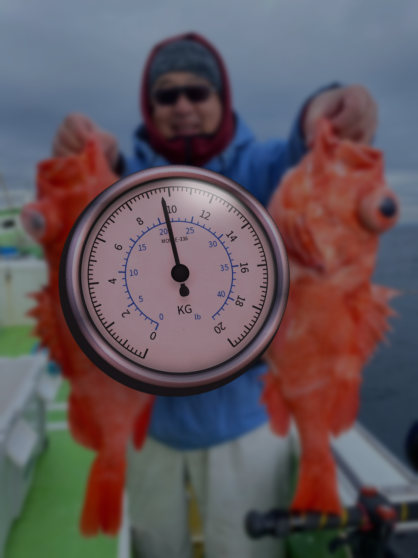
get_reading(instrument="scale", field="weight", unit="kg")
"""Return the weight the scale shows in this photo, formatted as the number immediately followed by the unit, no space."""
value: 9.6kg
